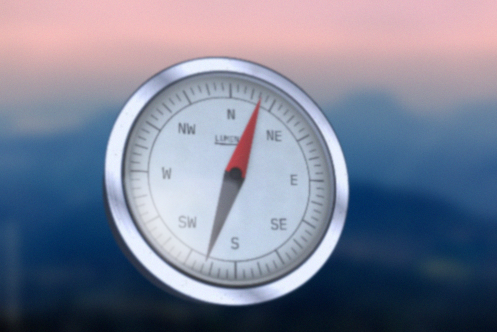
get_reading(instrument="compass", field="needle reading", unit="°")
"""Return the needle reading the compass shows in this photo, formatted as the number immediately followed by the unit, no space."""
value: 20°
